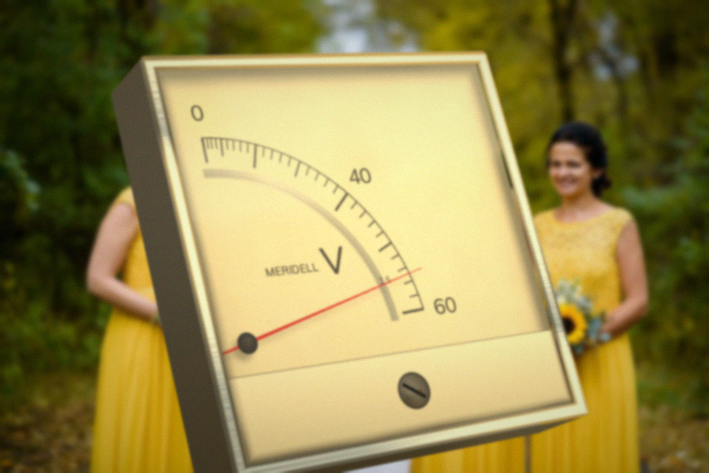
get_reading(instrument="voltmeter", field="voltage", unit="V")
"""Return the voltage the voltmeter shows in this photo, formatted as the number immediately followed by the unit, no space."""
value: 55V
